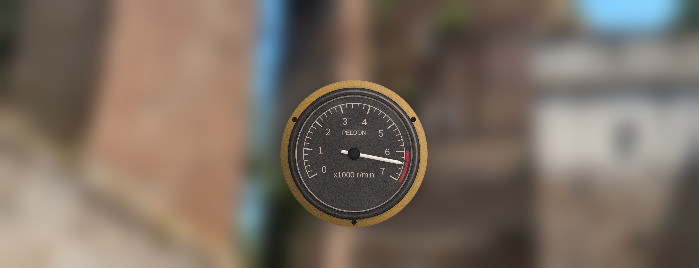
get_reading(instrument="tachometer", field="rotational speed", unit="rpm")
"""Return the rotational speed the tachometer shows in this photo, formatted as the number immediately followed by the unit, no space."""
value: 6400rpm
